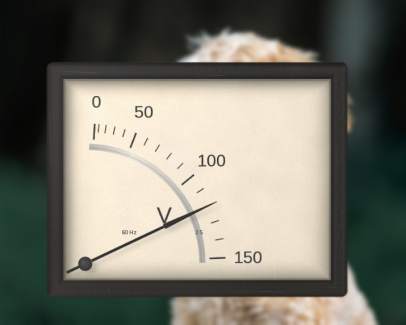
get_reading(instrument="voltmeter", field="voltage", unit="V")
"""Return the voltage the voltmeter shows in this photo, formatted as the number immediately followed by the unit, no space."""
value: 120V
